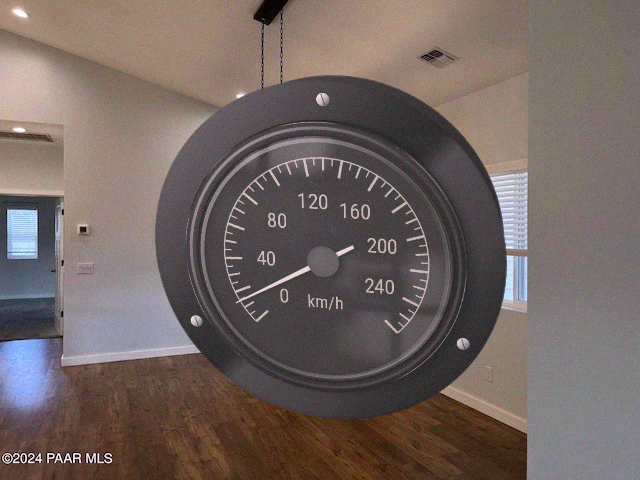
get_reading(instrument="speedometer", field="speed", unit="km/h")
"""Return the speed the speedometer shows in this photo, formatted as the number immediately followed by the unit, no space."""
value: 15km/h
